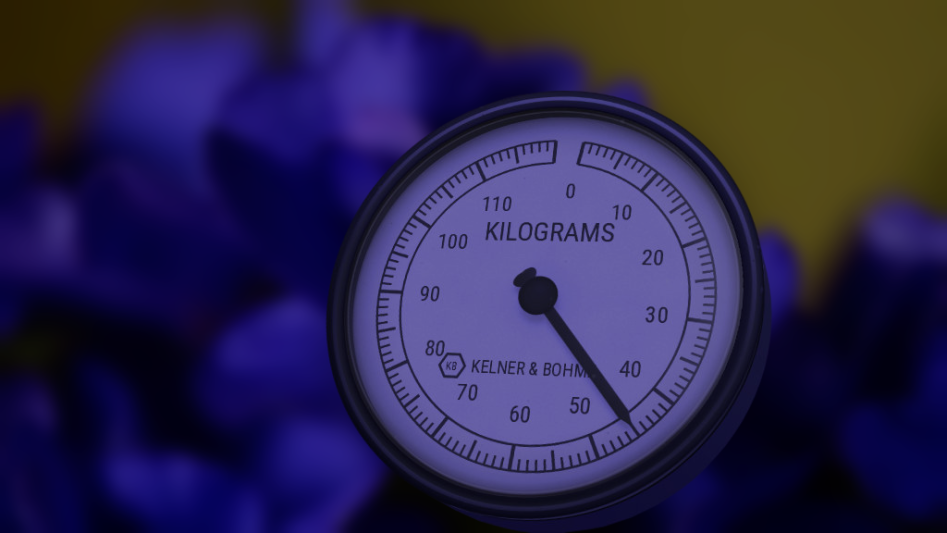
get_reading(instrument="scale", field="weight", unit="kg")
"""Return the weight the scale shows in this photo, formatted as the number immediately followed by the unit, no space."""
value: 45kg
